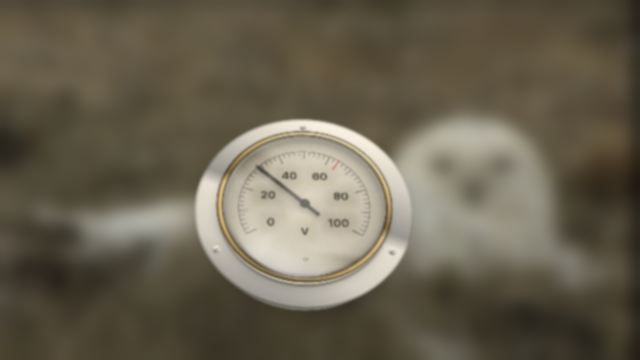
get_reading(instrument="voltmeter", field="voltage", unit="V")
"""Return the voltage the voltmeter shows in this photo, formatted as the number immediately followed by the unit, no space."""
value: 30V
